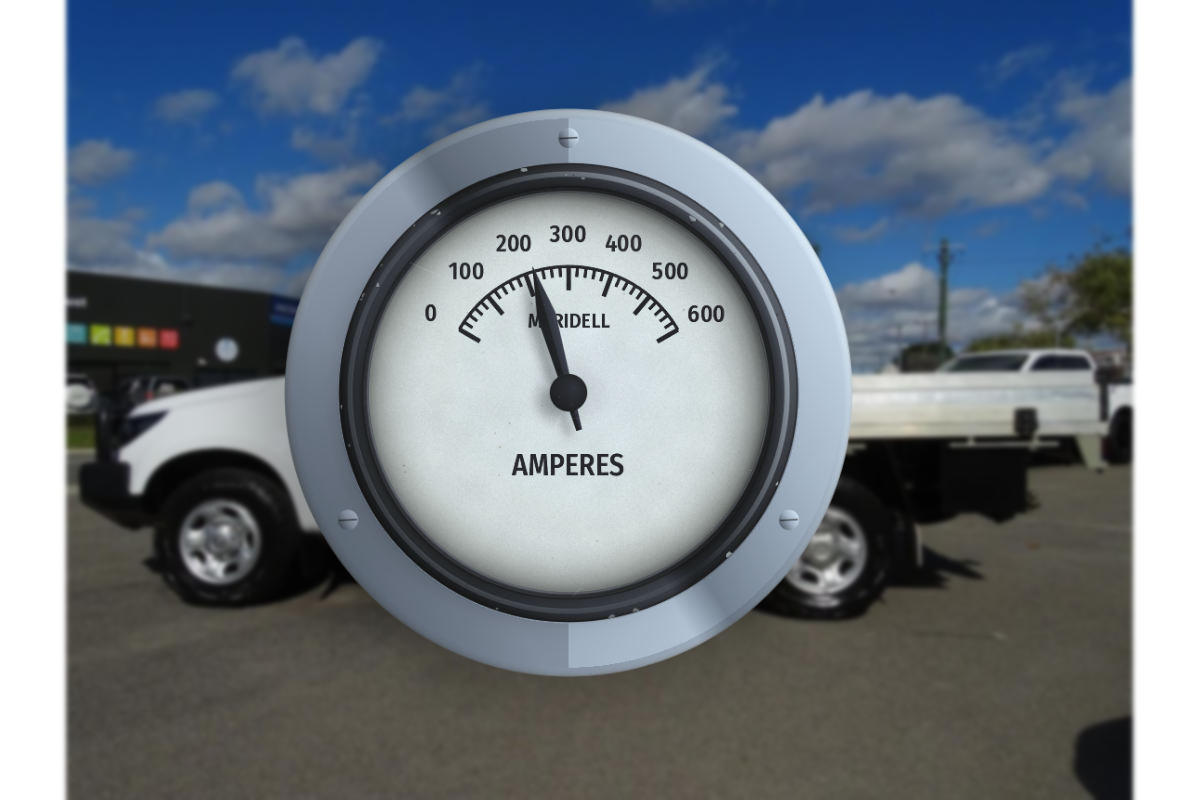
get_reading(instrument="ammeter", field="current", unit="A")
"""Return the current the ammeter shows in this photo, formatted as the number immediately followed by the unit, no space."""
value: 220A
